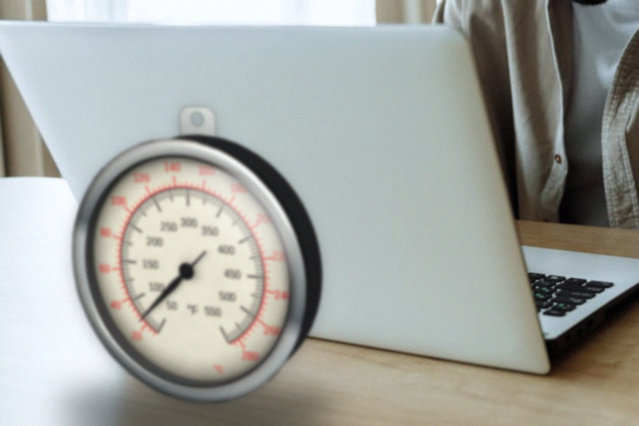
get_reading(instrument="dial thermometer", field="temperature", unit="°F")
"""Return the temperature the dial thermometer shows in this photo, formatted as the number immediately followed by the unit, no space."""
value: 75°F
